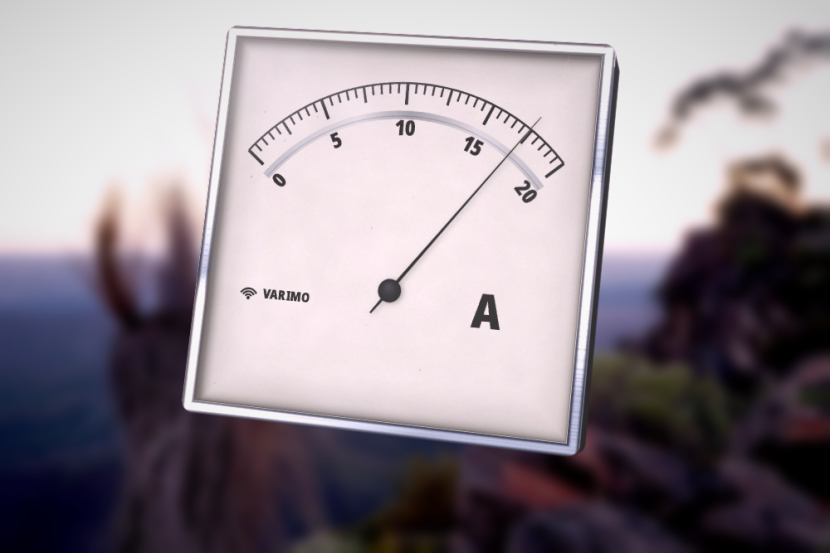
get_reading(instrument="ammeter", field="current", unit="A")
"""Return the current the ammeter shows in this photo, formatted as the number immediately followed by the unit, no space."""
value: 17.5A
